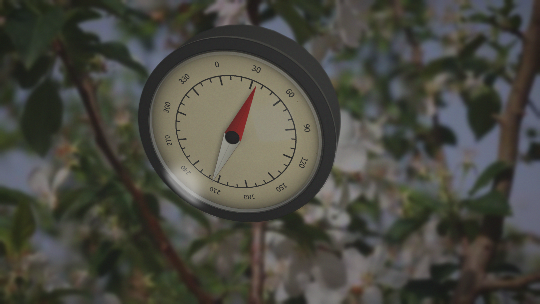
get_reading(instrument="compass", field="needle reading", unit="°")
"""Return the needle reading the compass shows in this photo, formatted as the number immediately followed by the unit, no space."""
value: 35°
